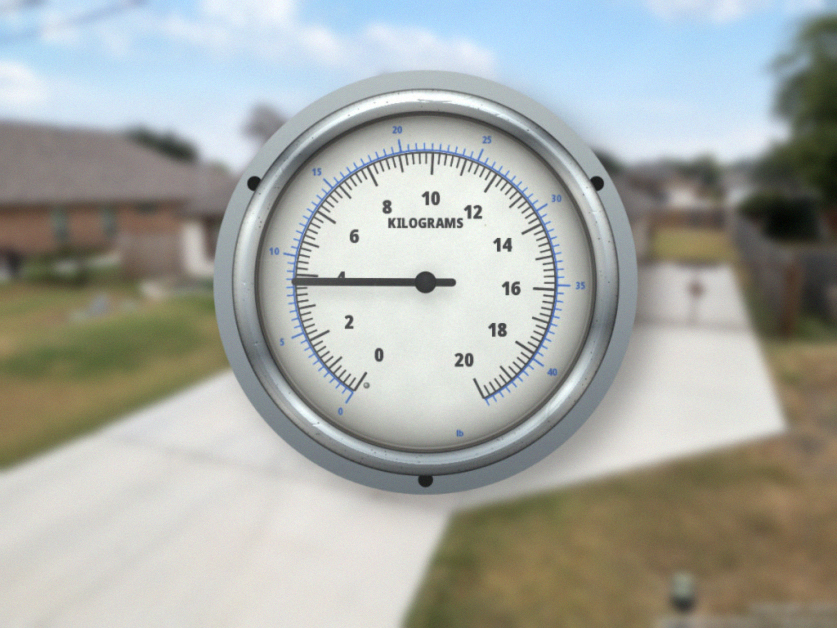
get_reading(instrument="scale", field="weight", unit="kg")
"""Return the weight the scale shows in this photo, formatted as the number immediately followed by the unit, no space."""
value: 3.8kg
